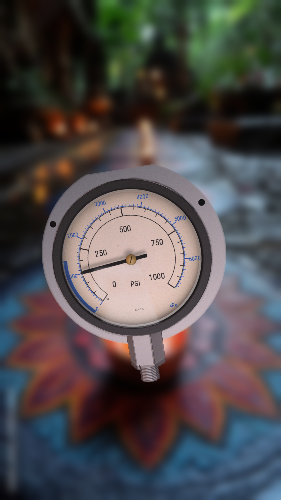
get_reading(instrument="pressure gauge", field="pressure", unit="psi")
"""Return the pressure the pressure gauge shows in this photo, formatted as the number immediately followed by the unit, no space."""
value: 150psi
